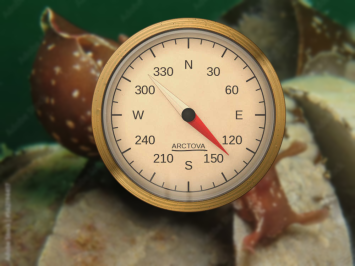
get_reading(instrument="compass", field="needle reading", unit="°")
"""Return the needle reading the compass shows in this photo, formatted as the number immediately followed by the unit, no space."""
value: 135°
